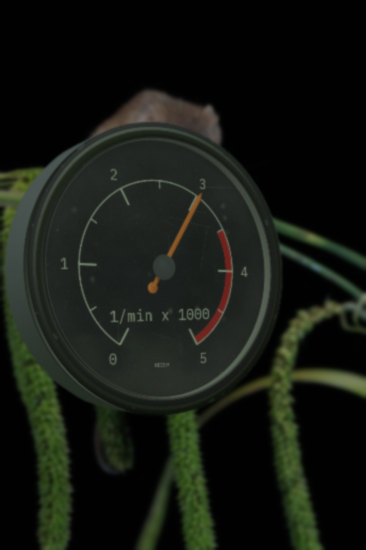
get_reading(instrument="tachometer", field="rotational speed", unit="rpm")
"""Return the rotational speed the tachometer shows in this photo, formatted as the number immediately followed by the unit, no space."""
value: 3000rpm
